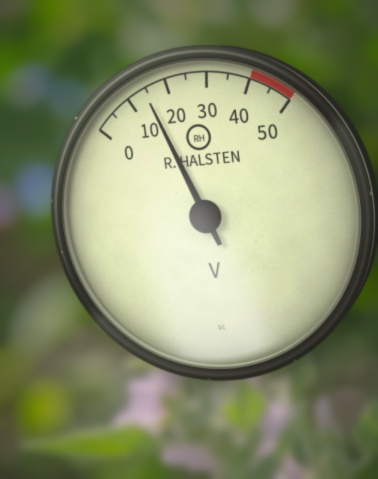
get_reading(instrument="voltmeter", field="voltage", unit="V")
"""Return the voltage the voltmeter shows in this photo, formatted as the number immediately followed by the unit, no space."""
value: 15V
